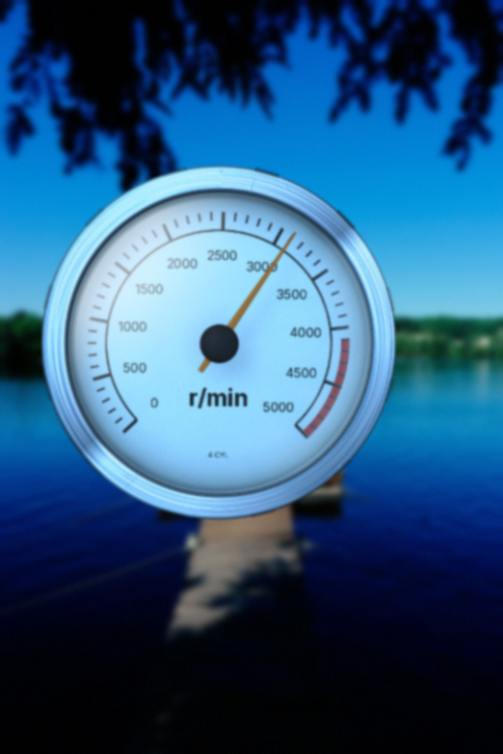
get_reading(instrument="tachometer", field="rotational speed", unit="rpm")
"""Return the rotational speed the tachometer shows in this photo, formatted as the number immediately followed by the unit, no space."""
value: 3100rpm
